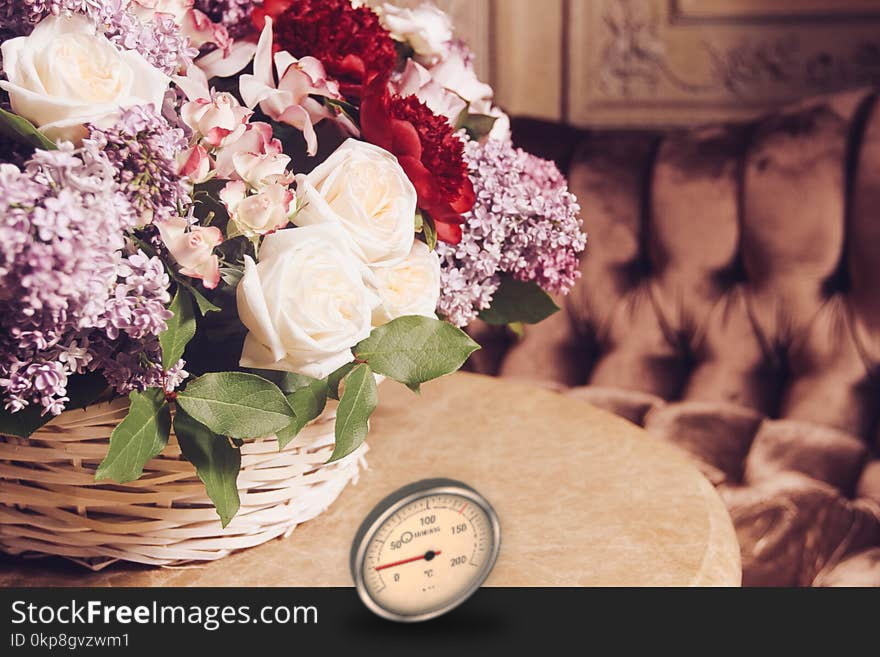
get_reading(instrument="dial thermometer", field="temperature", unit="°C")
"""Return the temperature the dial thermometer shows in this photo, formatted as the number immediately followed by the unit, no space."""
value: 25°C
